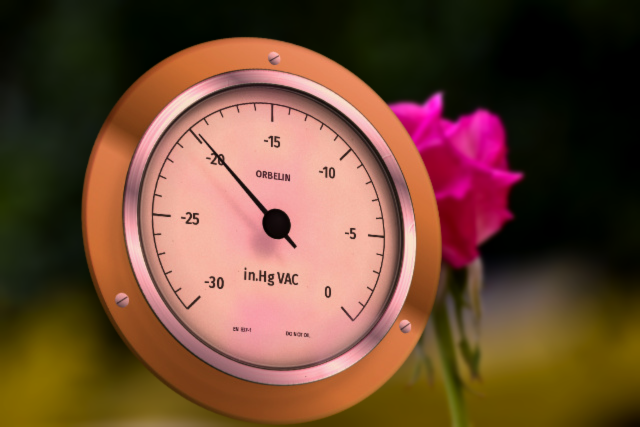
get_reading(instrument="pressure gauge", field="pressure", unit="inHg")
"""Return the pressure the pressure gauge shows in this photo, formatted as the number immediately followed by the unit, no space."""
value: -20inHg
